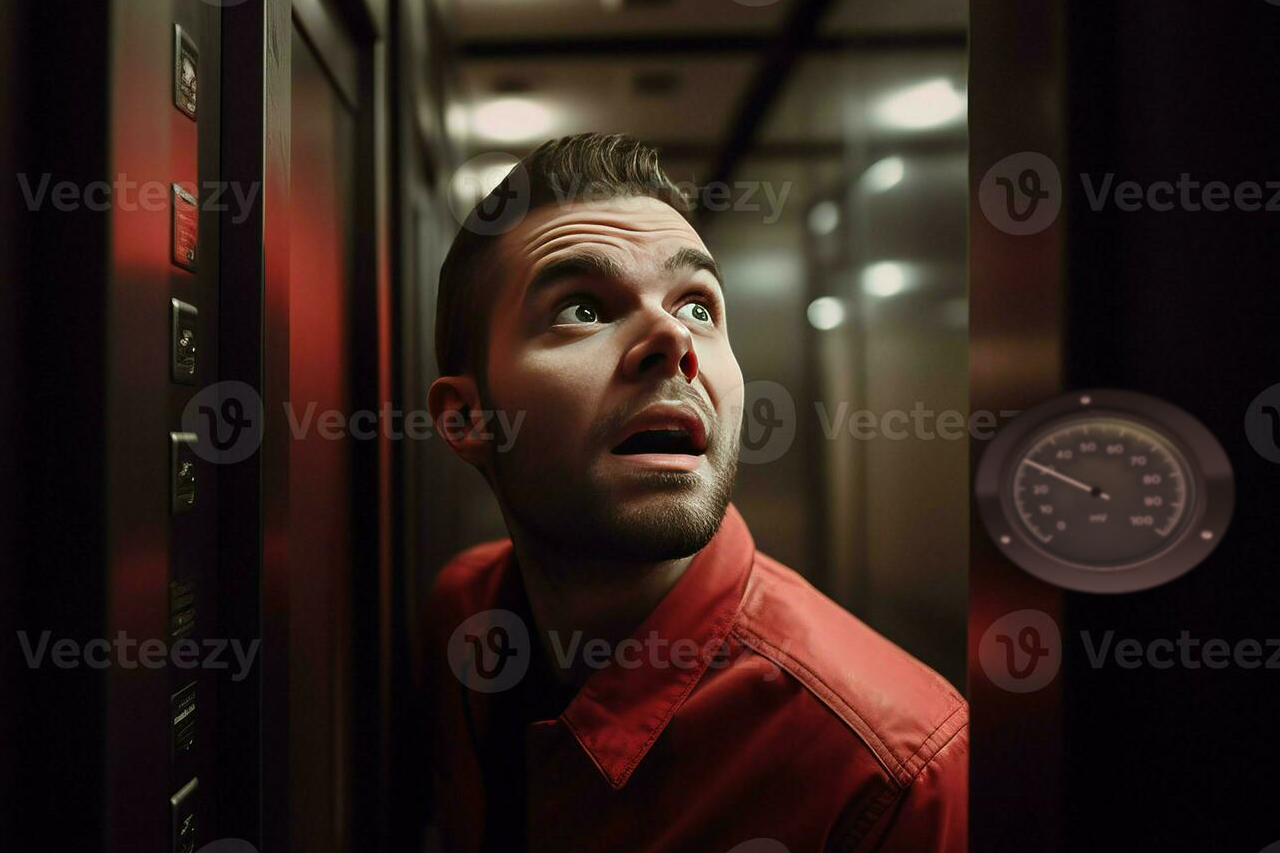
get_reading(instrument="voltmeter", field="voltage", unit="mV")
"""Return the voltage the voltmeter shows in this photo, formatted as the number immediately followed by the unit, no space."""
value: 30mV
